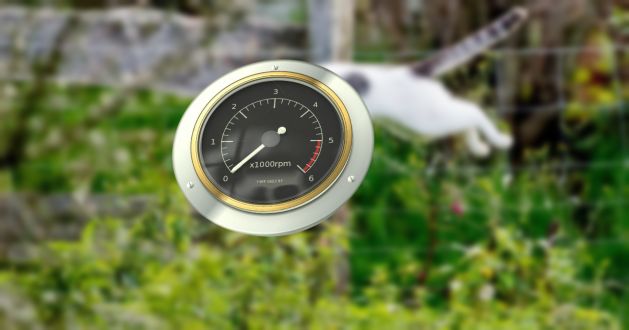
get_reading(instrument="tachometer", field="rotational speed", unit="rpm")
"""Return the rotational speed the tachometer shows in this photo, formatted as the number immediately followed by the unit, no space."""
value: 0rpm
